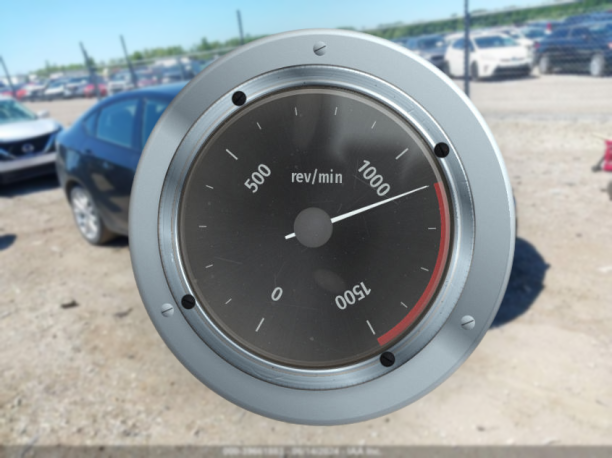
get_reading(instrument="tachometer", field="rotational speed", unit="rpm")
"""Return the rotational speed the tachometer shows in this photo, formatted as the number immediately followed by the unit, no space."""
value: 1100rpm
